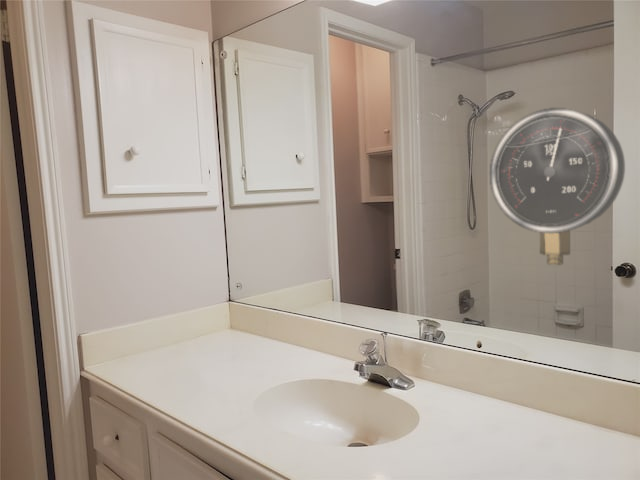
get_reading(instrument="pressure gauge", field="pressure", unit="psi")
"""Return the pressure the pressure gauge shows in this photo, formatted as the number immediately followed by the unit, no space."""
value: 110psi
